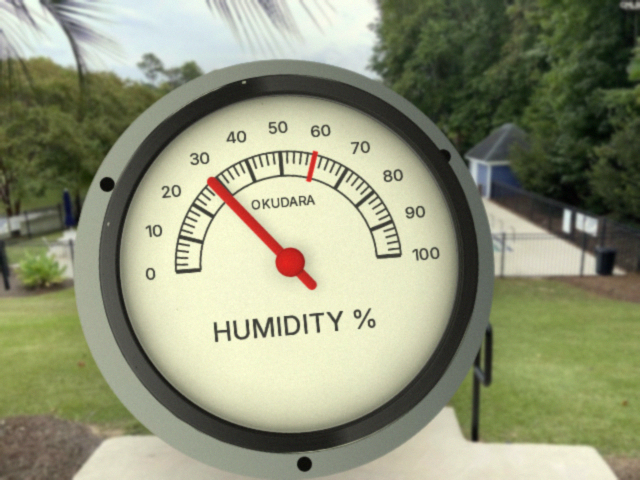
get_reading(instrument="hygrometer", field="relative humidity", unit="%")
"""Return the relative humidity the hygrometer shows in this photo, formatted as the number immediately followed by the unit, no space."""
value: 28%
